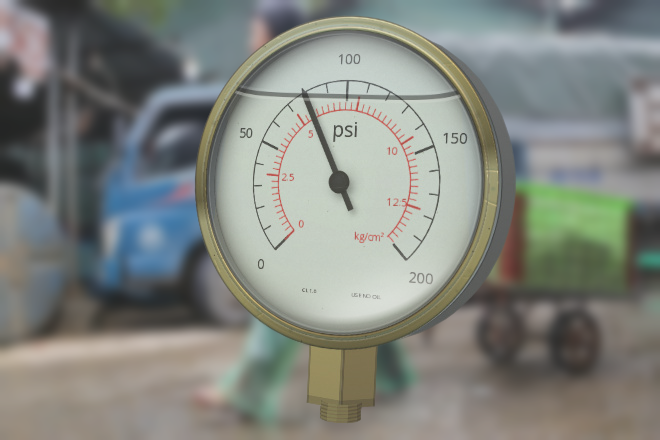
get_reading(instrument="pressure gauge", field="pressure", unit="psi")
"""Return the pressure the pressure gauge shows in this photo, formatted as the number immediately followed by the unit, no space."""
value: 80psi
